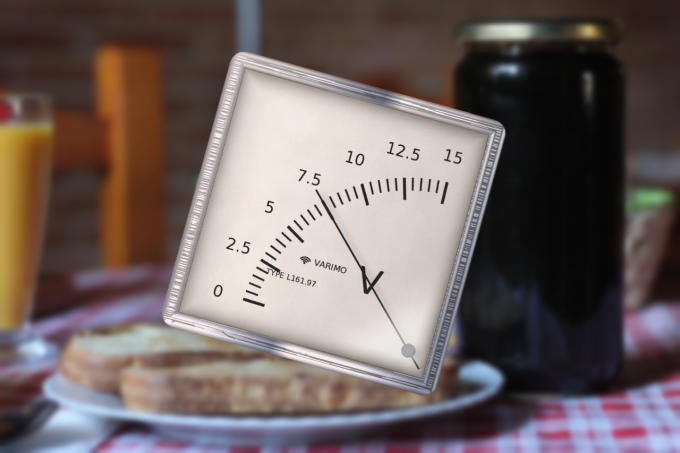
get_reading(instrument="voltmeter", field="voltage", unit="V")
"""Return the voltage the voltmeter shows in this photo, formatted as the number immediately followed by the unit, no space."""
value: 7.5V
